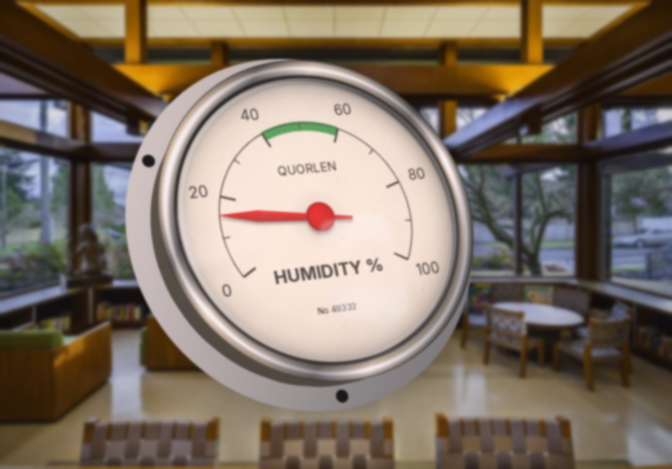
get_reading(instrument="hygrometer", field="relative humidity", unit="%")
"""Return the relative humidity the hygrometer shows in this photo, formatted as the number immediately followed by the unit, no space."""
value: 15%
